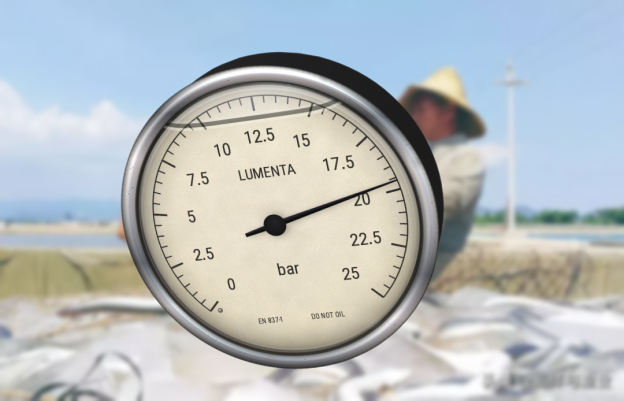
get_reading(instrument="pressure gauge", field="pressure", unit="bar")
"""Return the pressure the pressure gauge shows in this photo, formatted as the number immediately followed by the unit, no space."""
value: 19.5bar
